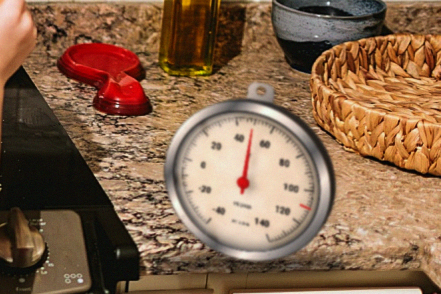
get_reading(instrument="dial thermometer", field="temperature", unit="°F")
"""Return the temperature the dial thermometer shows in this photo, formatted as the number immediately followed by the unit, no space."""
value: 50°F
